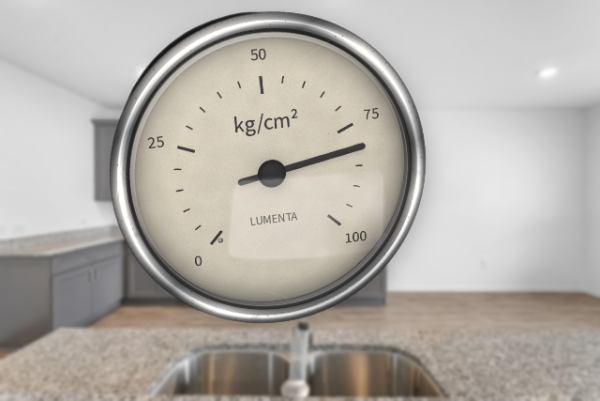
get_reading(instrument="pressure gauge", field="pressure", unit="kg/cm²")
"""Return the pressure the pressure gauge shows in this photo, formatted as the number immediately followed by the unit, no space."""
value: 80kg/cm²
